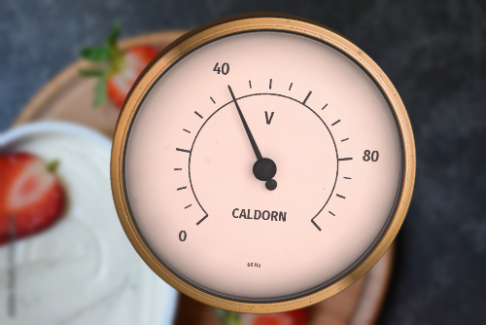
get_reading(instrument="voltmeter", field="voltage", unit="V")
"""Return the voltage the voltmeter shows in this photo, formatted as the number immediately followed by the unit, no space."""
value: 40V
